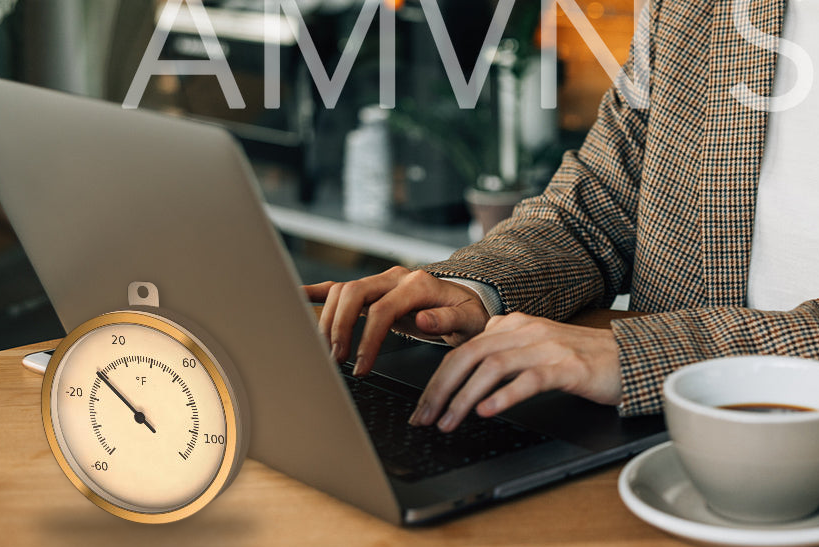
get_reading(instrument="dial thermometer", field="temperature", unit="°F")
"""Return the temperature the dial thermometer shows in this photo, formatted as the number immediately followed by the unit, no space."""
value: 0°F
